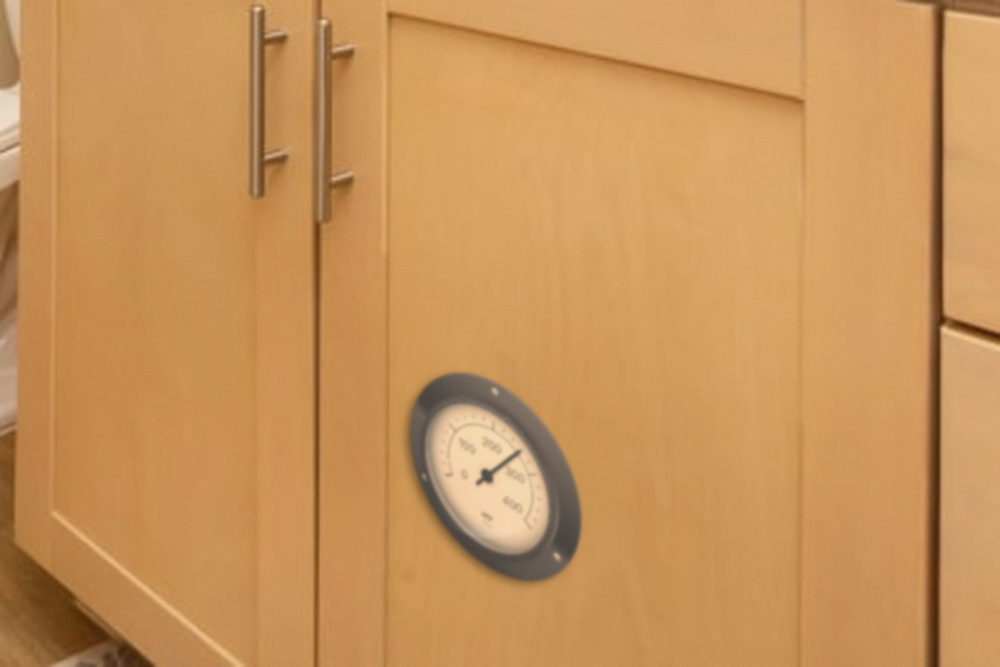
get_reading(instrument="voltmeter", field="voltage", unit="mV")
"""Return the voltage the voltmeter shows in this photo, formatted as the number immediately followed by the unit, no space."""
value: 260mV
